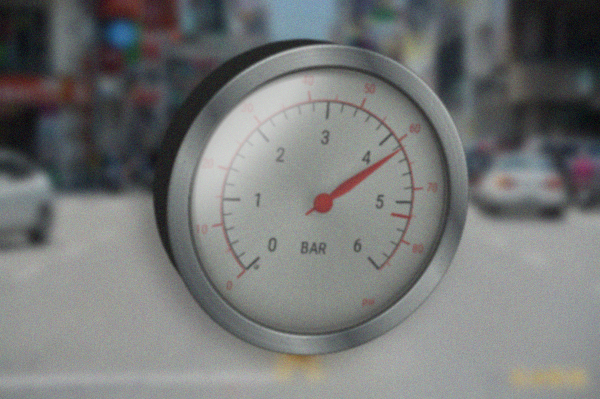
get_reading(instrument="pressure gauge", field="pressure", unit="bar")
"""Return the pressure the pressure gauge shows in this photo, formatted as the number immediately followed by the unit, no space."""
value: 4.2bar
